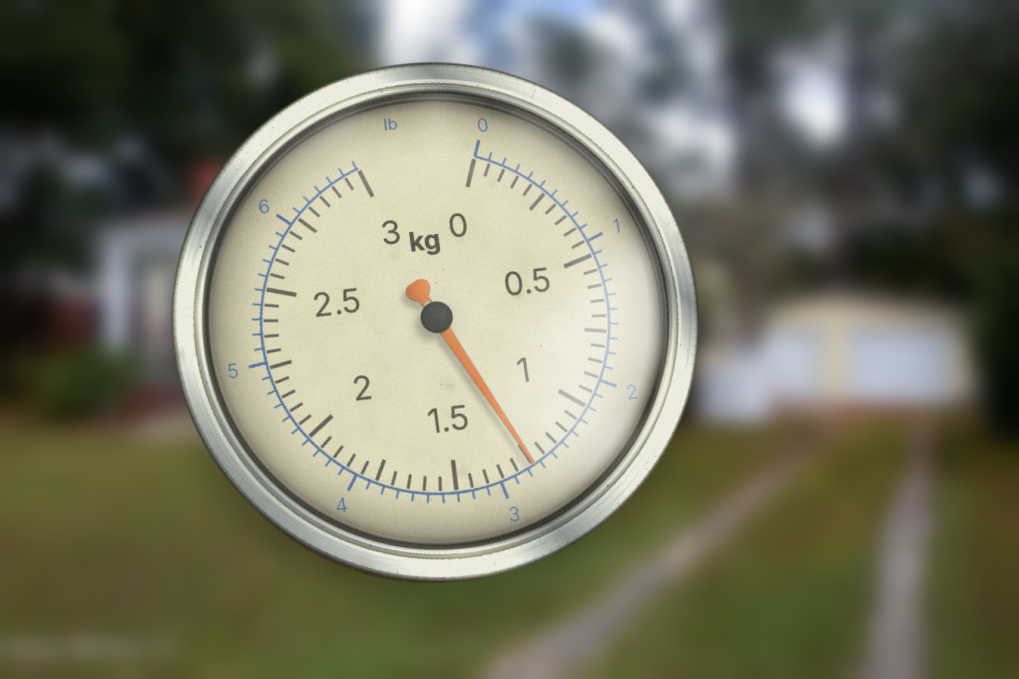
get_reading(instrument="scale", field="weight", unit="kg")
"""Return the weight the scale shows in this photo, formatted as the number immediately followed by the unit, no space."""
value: 1.25kg
